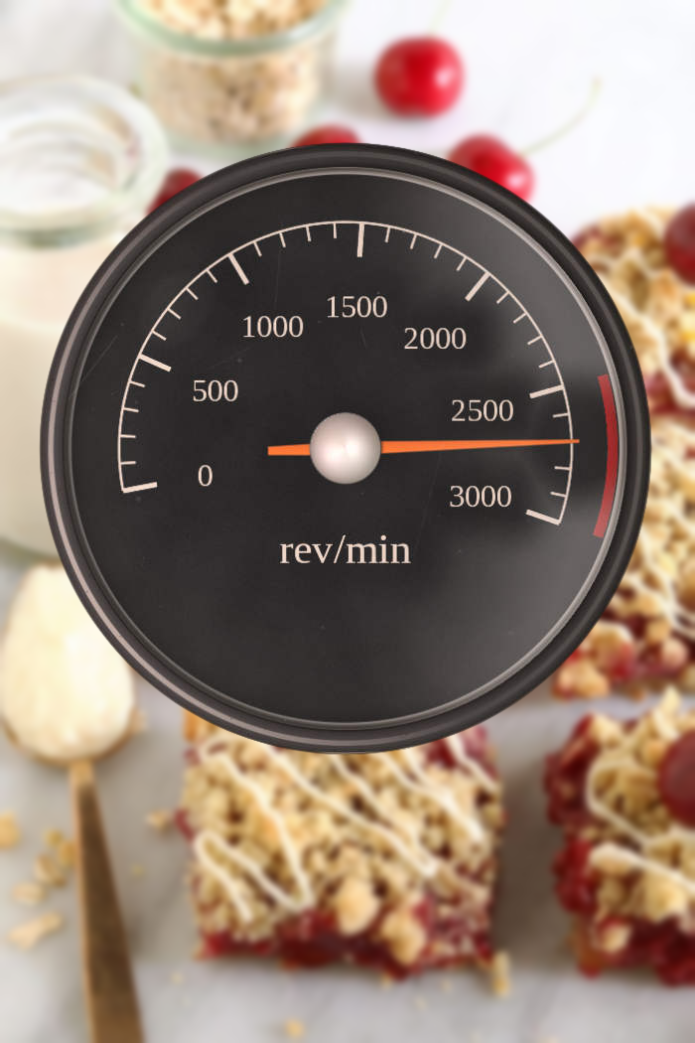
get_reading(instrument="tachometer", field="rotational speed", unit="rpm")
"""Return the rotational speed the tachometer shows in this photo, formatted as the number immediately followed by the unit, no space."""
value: 2700rpm
